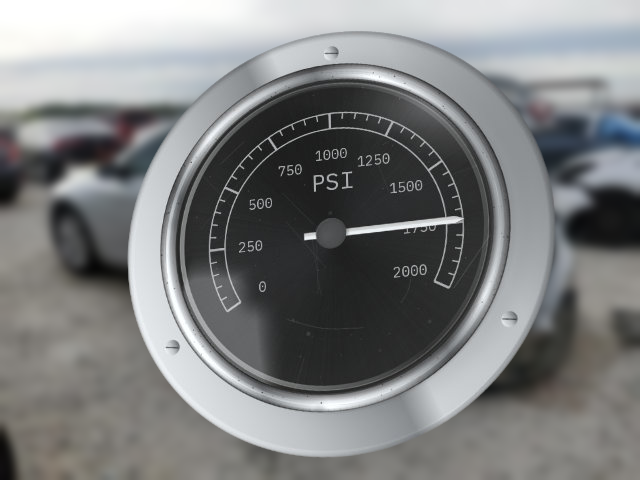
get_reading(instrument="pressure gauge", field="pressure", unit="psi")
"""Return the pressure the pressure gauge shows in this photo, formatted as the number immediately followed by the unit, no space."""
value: 1750psi
